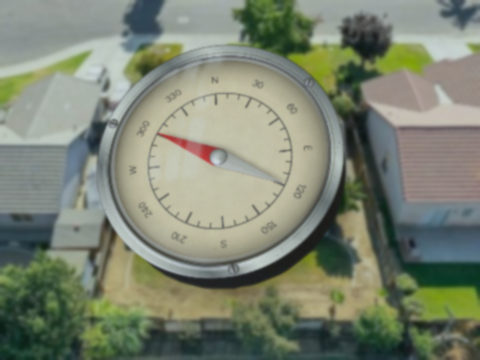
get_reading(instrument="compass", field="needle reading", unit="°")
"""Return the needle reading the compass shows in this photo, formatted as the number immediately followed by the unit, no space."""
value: 300°
